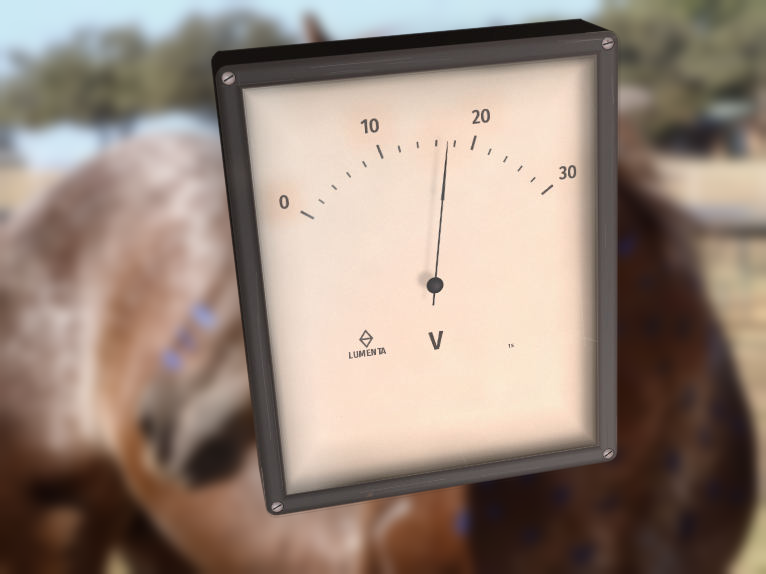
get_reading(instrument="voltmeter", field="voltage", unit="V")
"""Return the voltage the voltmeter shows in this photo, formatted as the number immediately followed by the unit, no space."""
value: 17V
